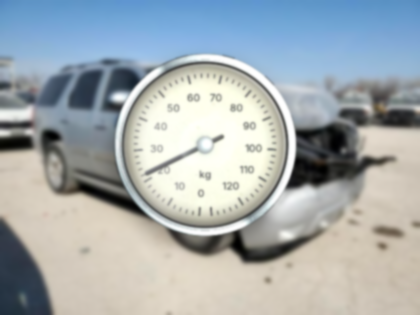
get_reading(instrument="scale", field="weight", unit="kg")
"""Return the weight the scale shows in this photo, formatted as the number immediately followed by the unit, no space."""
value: 22kg
